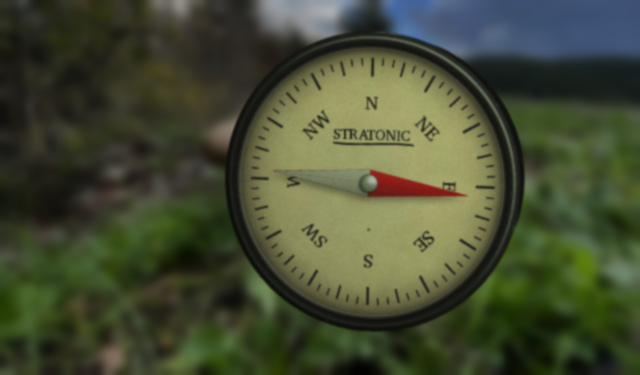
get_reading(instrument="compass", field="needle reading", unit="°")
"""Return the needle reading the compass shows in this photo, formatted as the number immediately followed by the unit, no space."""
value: 95°
